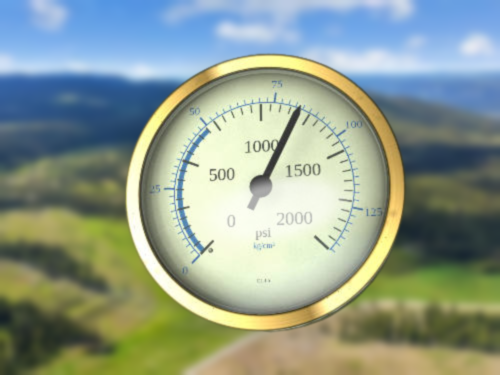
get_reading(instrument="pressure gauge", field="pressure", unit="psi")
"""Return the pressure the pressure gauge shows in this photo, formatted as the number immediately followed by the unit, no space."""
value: 1200psi
